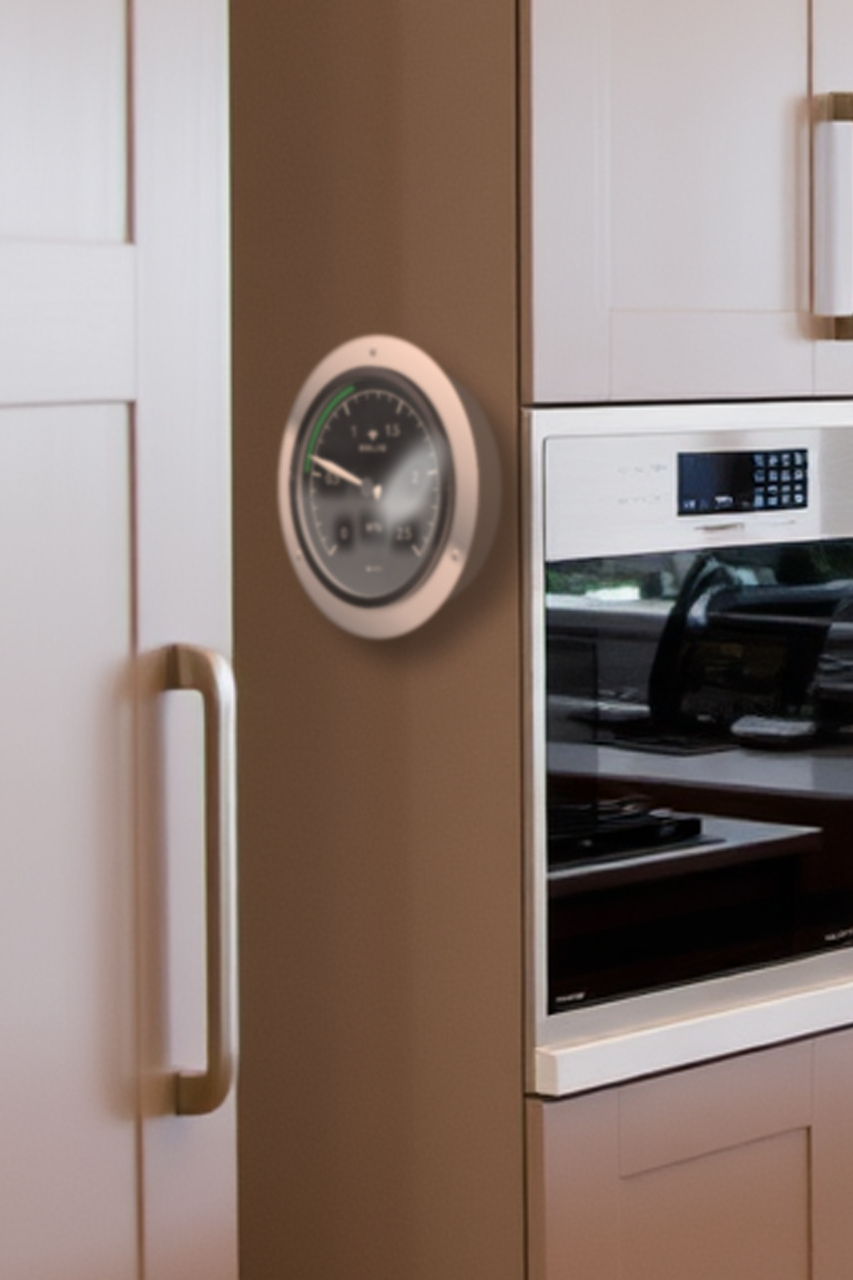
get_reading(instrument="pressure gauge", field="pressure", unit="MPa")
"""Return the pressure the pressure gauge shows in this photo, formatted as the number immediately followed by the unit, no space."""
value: 0.6MPa
